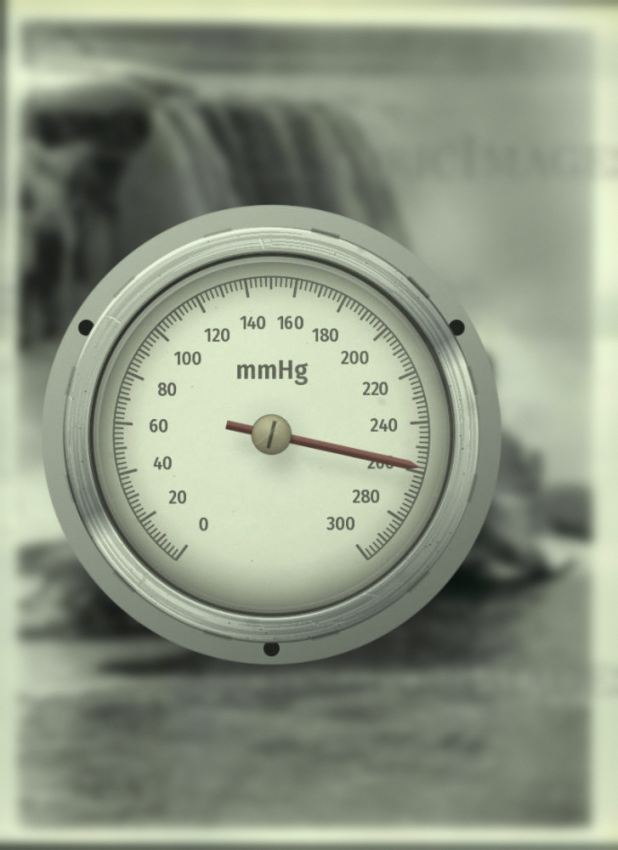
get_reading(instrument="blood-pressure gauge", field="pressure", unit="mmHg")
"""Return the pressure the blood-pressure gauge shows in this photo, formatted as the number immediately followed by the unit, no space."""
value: 258mmHg
